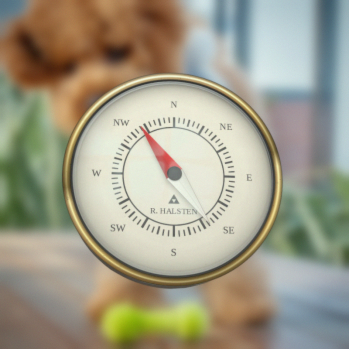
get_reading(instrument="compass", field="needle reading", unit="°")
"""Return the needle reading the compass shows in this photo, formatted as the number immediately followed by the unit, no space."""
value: 325°
